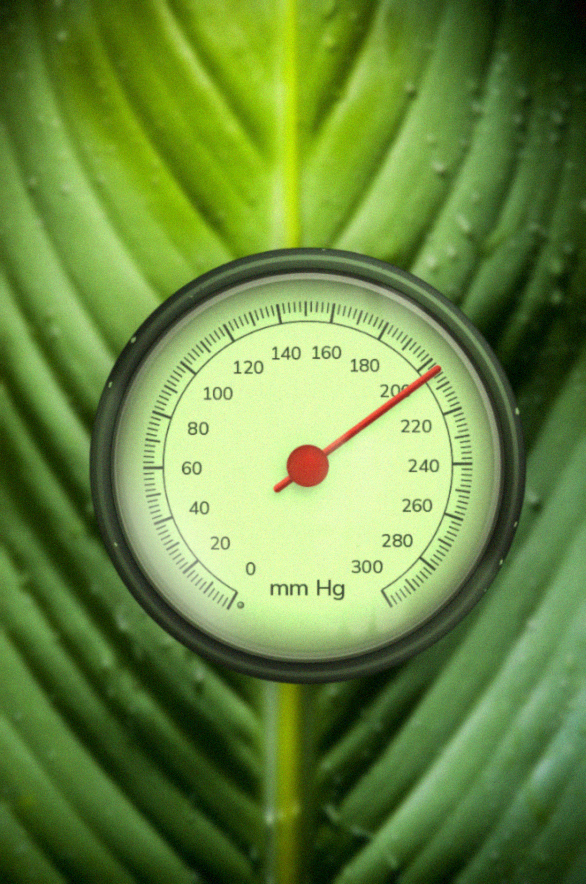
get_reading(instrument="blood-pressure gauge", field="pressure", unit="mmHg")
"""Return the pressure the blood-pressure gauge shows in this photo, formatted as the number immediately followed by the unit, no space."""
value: 204mmHg
